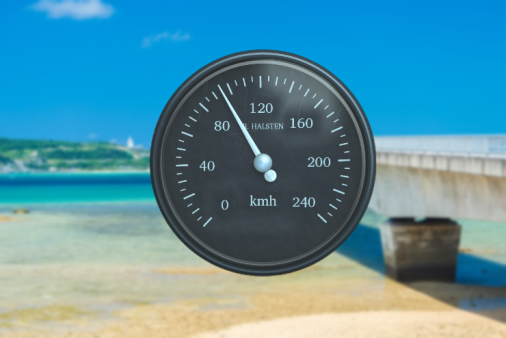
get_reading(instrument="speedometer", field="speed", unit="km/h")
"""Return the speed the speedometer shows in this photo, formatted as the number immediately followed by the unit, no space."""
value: 95km/h
